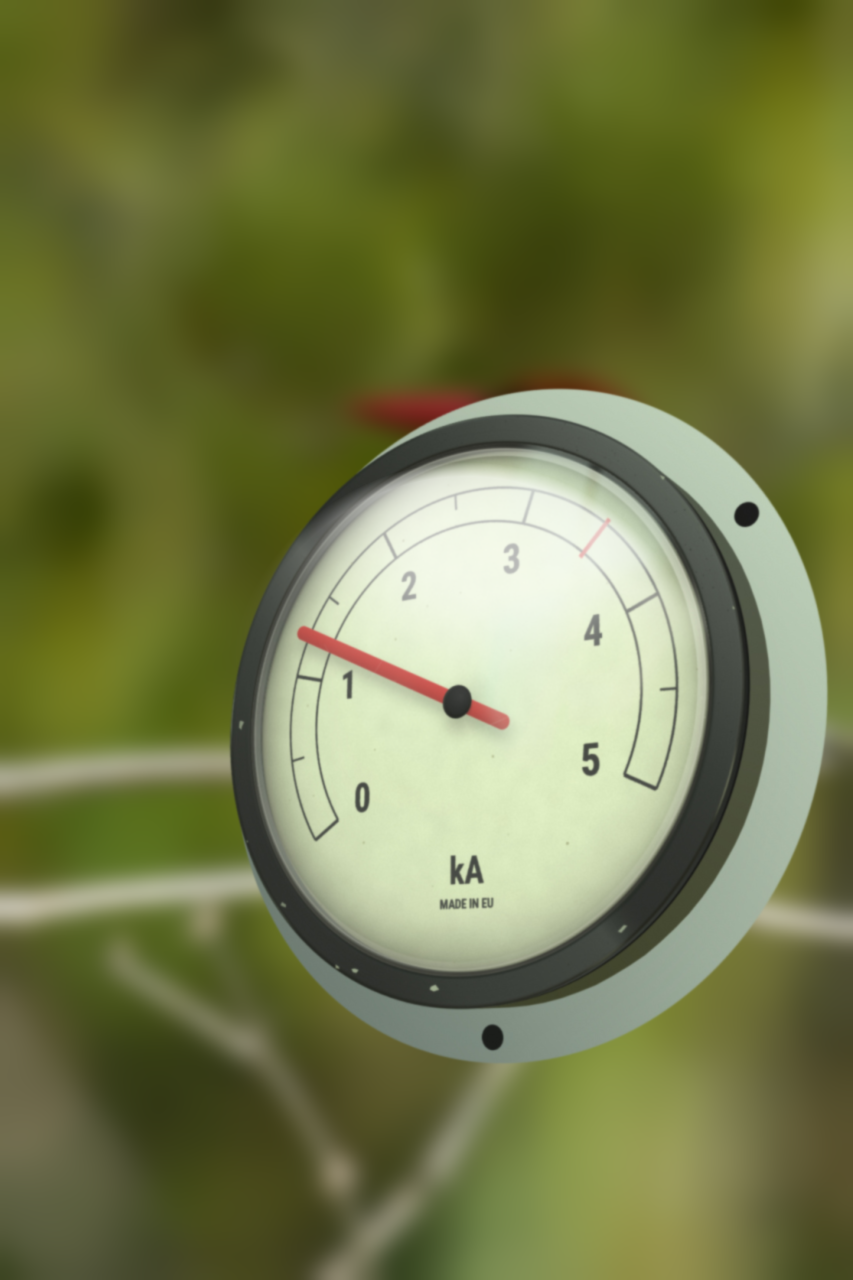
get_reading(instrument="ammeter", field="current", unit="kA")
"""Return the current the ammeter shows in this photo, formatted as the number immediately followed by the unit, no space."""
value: 1.25kA
